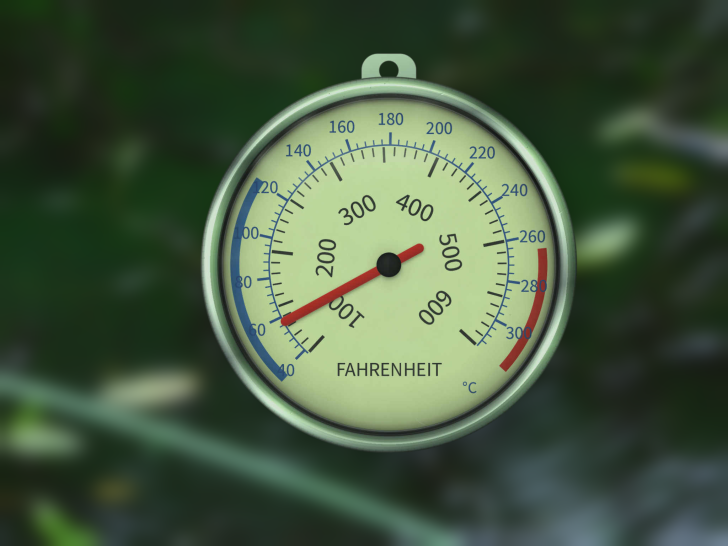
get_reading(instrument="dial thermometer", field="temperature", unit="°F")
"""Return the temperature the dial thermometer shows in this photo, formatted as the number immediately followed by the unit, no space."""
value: 135°F
